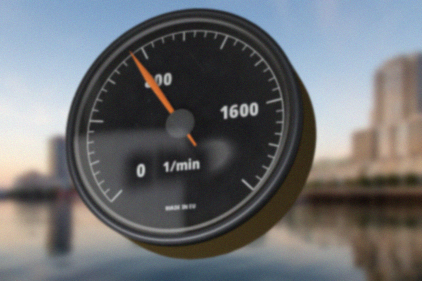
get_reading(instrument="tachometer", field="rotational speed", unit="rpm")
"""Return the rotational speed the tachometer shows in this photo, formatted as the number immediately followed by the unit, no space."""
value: 750rpm
